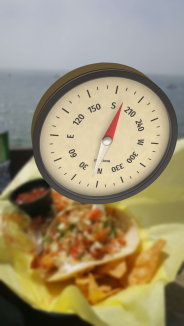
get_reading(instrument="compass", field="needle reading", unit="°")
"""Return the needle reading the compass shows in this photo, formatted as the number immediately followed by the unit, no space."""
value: 190°
